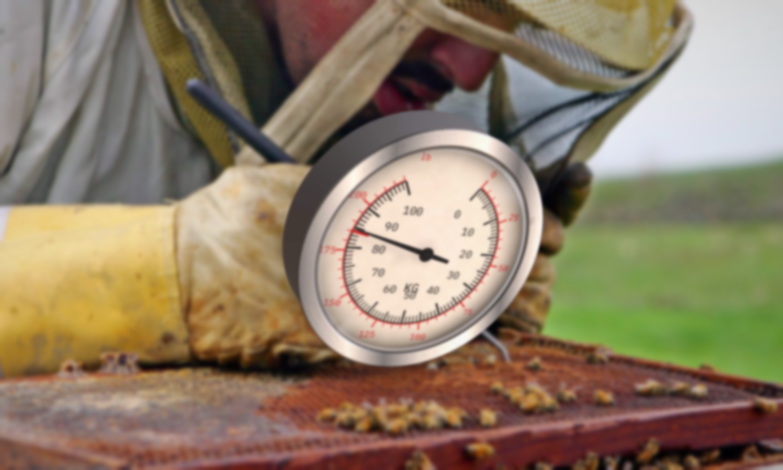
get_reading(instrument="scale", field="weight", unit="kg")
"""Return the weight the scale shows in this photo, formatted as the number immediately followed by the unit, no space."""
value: 85kg
